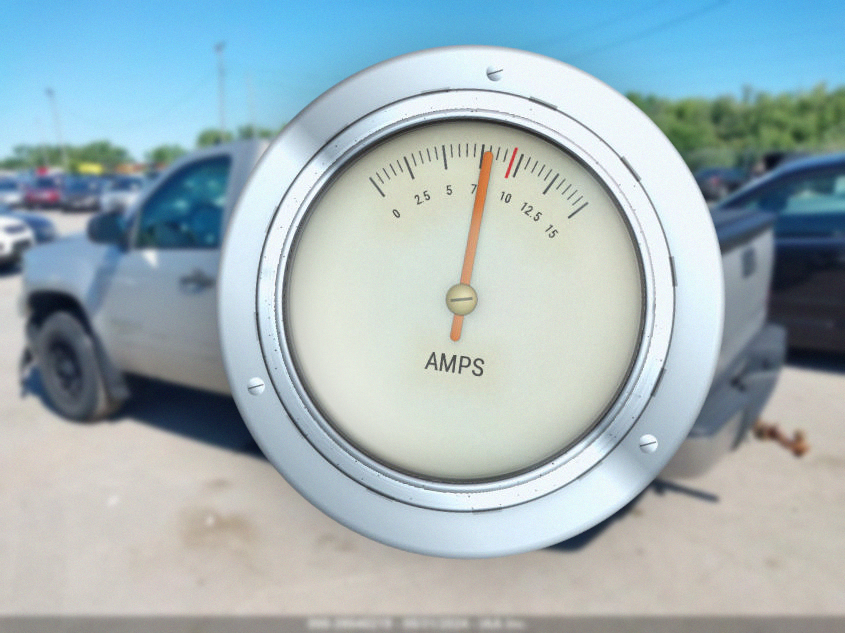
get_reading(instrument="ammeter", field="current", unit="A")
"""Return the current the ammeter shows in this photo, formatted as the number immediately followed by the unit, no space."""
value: 8A
